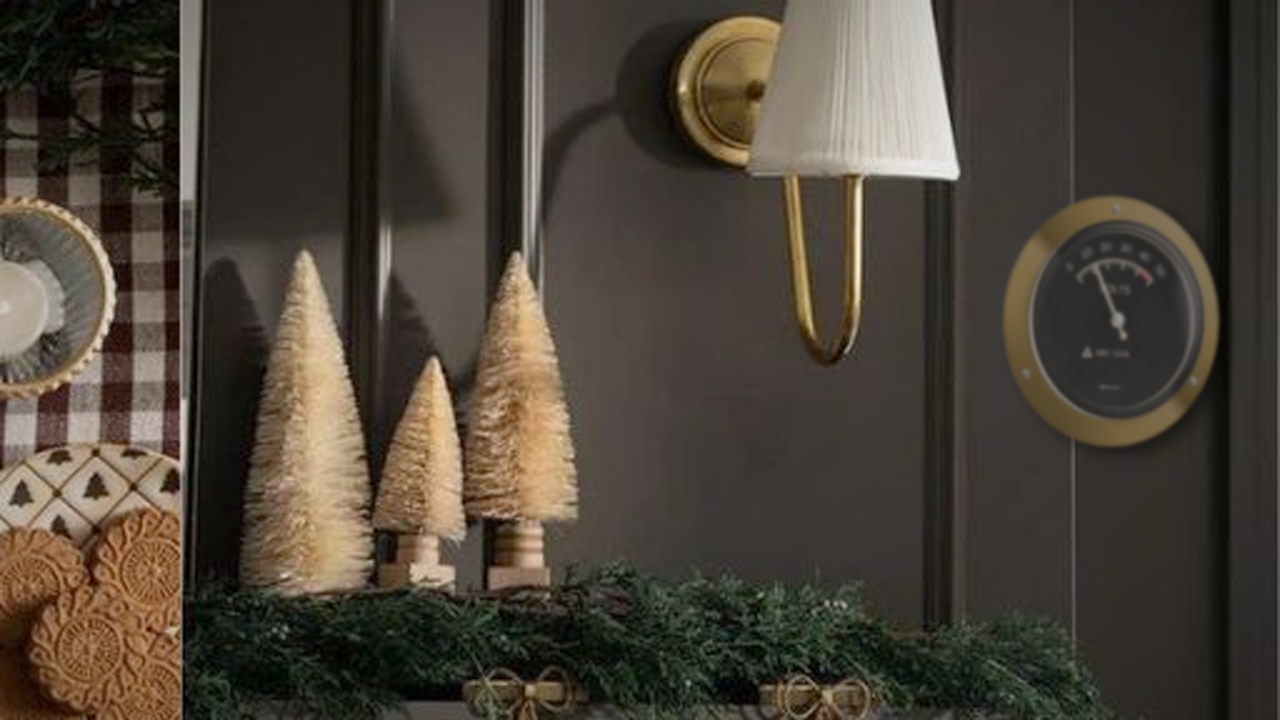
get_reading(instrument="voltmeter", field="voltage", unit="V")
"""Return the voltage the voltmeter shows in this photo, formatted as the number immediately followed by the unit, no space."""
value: 10V
